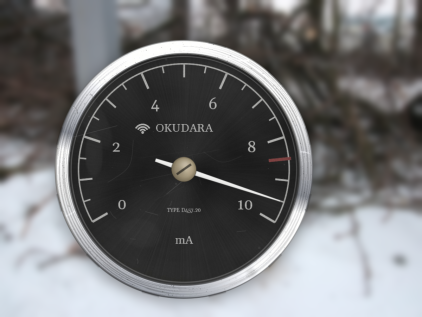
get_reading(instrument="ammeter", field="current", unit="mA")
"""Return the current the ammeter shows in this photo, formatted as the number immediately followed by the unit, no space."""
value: 9.5mA
